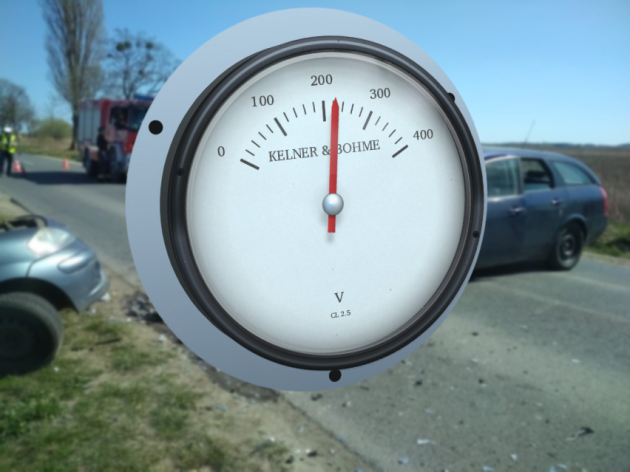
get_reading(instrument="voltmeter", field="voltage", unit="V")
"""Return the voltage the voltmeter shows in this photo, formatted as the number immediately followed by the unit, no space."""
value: 220V
